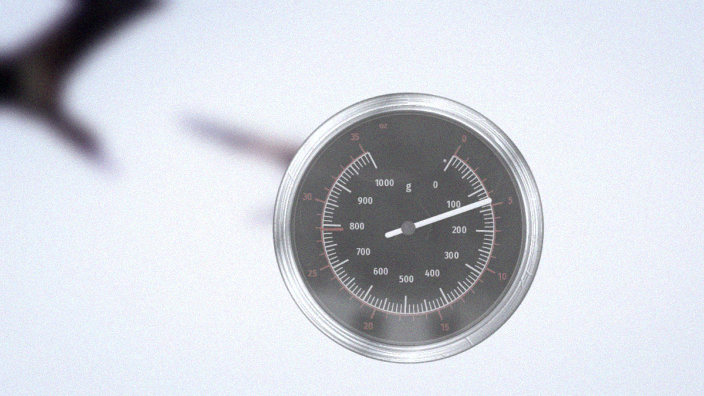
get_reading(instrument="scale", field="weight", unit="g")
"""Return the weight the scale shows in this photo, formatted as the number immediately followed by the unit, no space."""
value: 130g
